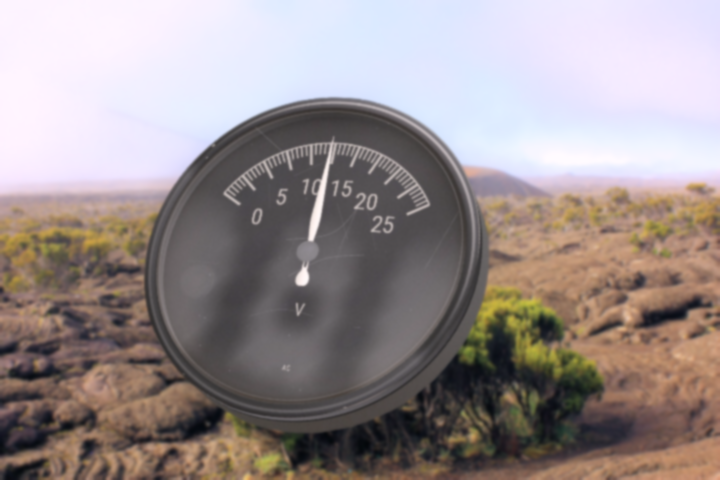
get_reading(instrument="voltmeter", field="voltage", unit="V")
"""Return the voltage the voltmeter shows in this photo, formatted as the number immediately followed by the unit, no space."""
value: 12.5V
